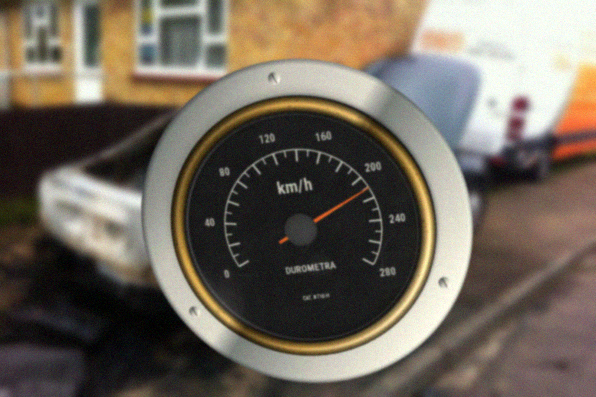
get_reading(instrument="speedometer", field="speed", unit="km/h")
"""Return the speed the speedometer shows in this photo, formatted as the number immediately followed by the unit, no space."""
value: 210km/h
